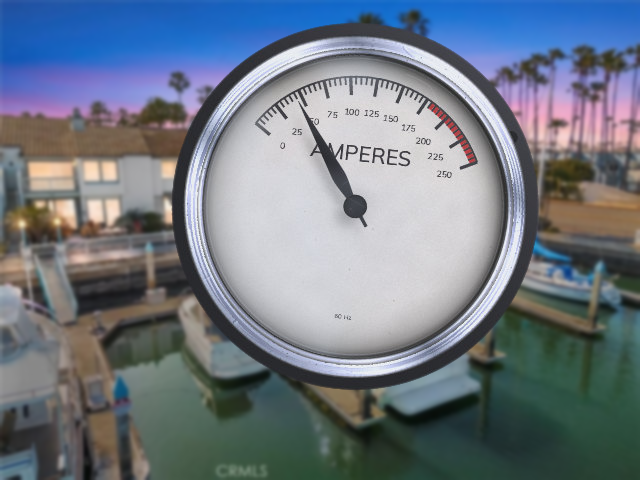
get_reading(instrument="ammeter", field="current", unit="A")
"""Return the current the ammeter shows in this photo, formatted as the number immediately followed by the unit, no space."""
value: 45A
